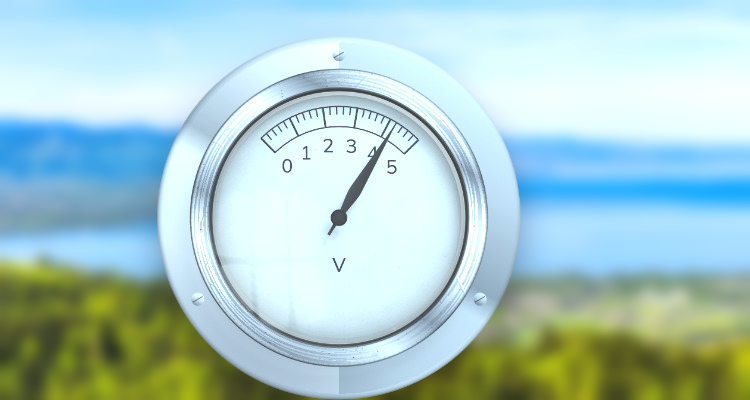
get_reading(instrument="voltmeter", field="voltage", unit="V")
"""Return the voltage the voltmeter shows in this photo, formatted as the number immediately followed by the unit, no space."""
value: 4.2V
